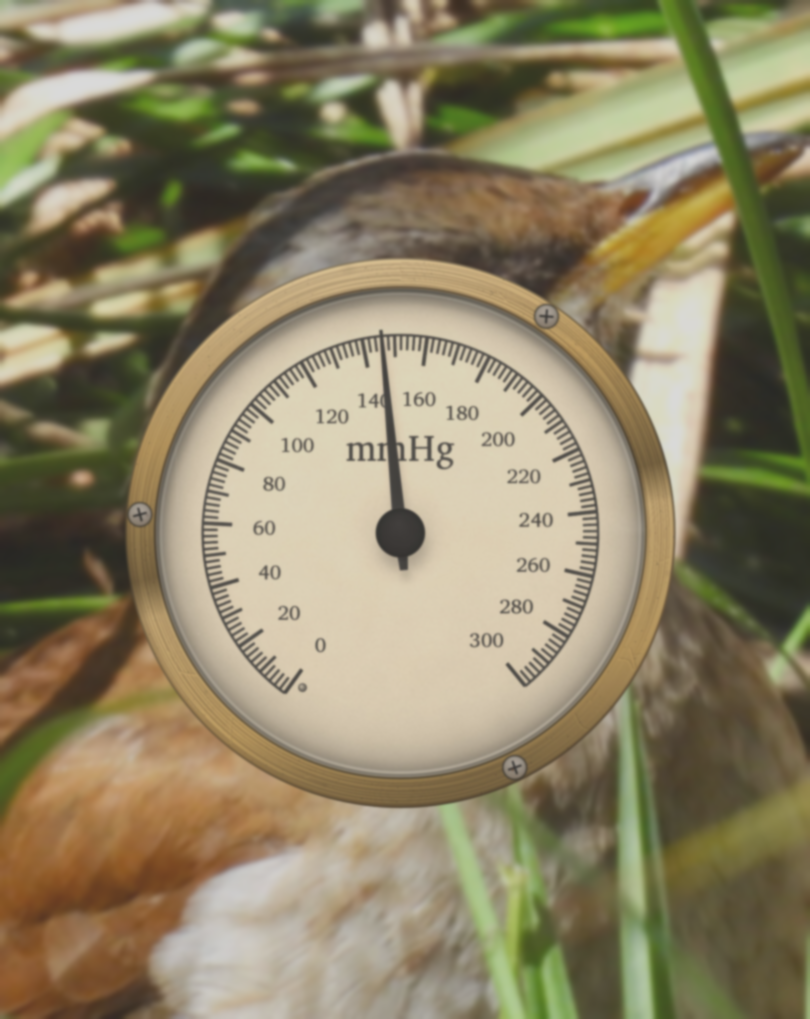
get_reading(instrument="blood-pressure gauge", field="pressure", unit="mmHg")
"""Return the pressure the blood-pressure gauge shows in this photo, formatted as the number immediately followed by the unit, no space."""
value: 146mmHg
